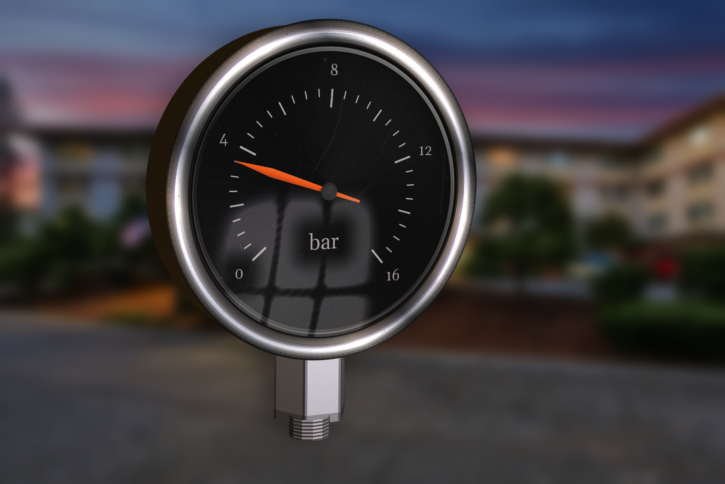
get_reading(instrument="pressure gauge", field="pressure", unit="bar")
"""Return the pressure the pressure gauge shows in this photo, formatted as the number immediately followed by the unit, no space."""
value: 3.5bar
